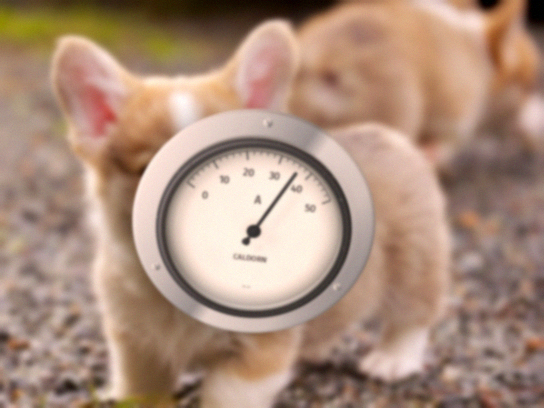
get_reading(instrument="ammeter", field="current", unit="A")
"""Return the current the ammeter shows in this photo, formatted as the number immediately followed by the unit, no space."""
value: 36A
